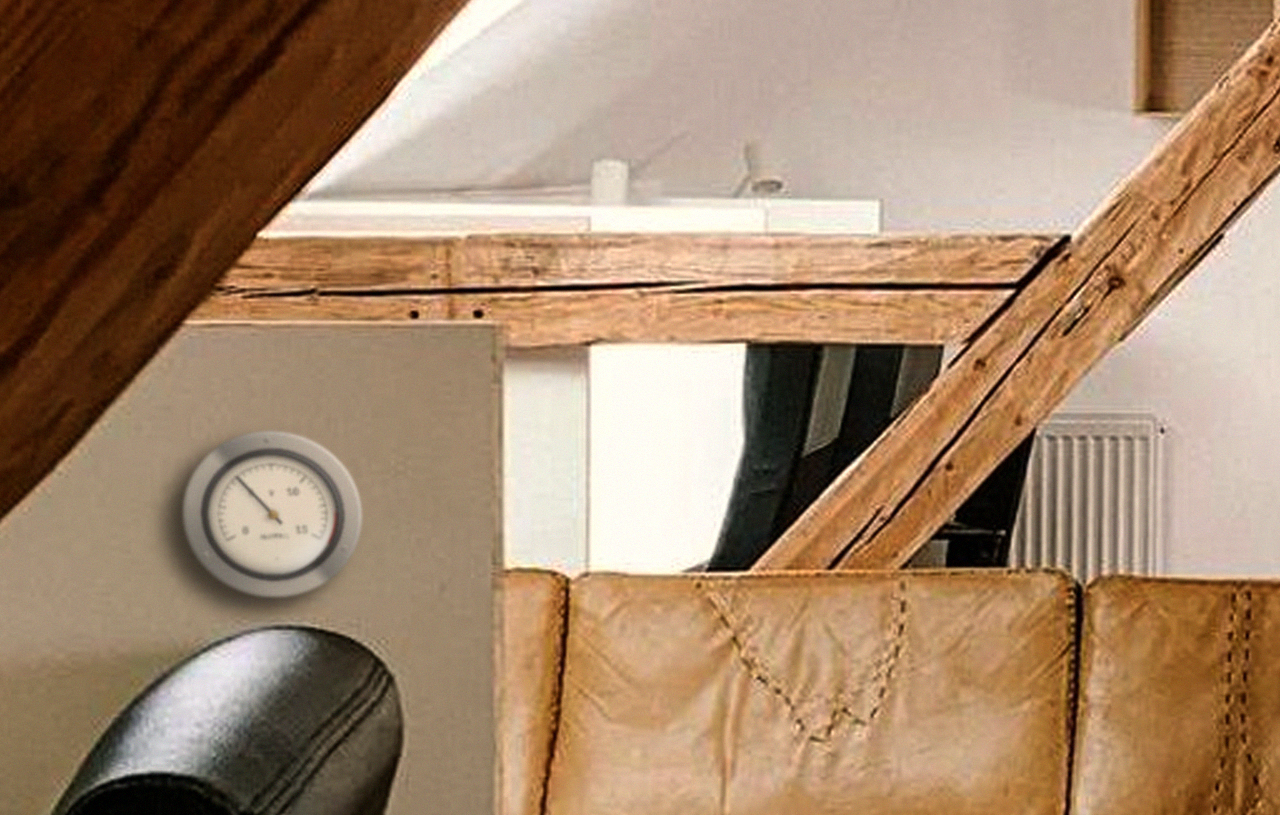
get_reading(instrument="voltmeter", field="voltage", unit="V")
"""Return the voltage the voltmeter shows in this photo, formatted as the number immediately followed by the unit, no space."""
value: 5V
